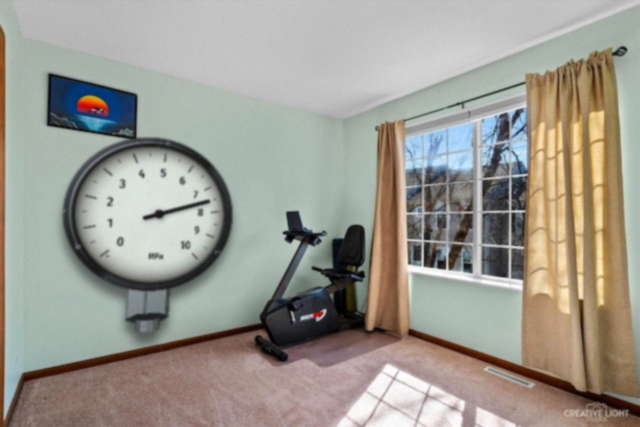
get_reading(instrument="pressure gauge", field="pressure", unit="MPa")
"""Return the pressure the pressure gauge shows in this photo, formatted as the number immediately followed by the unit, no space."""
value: 7.5MPa
